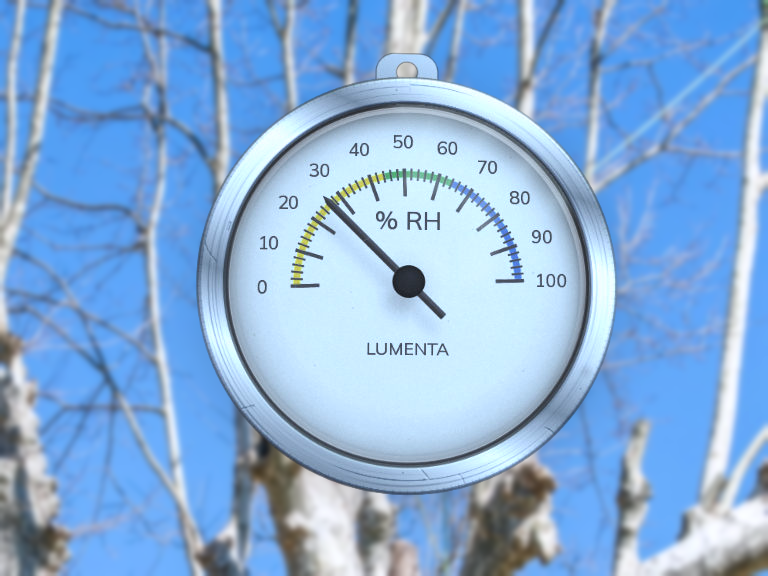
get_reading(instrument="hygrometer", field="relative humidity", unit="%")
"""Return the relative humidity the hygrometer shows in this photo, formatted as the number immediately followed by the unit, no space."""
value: 26%
